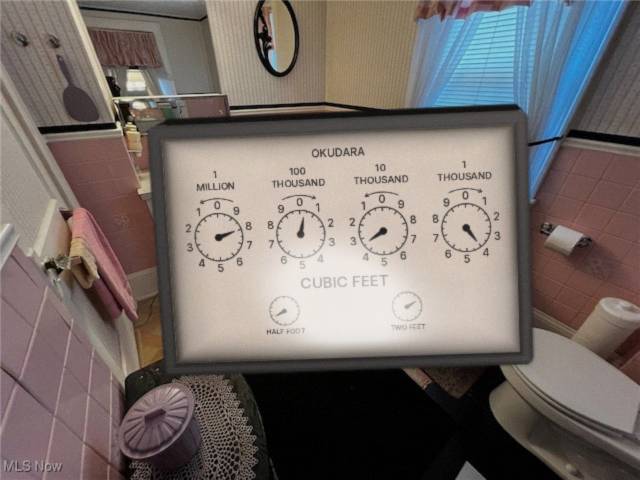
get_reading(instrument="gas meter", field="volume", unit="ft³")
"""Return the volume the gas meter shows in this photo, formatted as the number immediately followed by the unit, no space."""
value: 803400ft³
